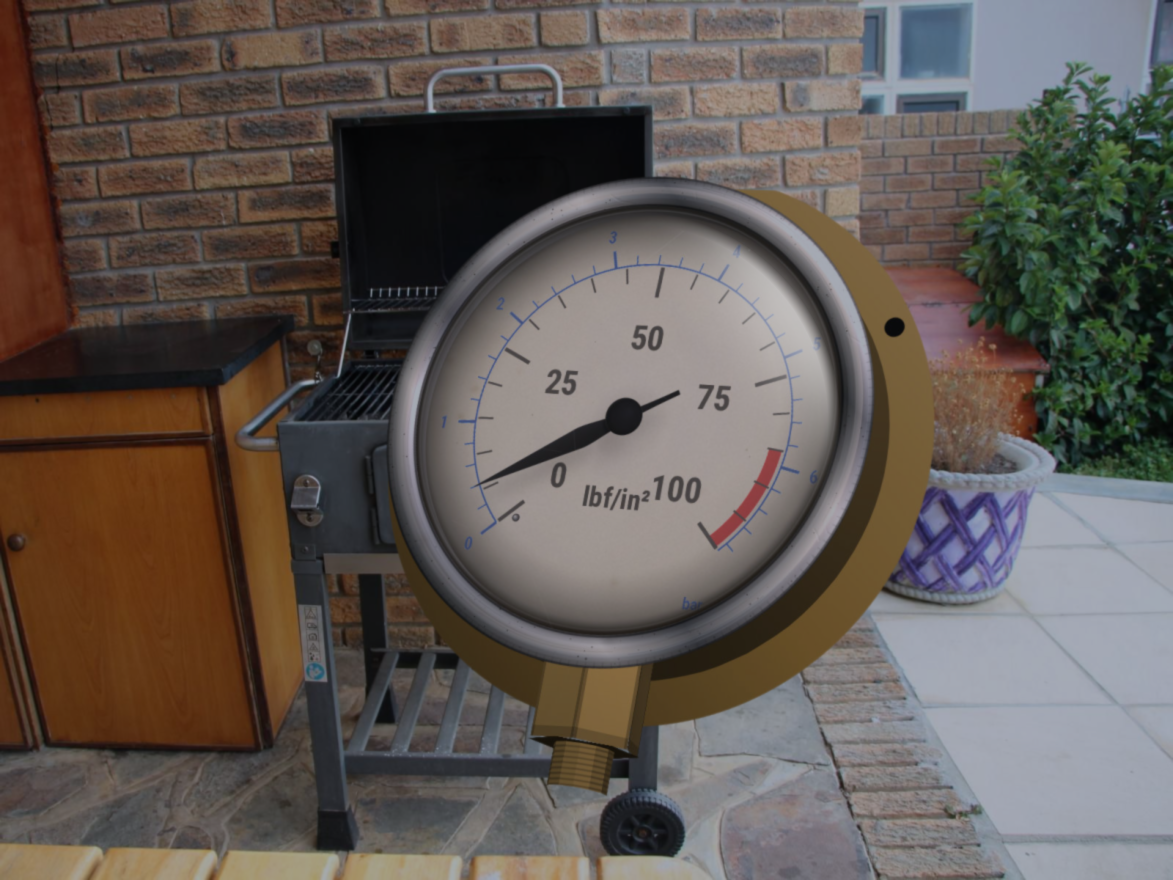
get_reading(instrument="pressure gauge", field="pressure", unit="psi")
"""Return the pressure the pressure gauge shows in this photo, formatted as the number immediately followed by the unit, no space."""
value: 5psi
